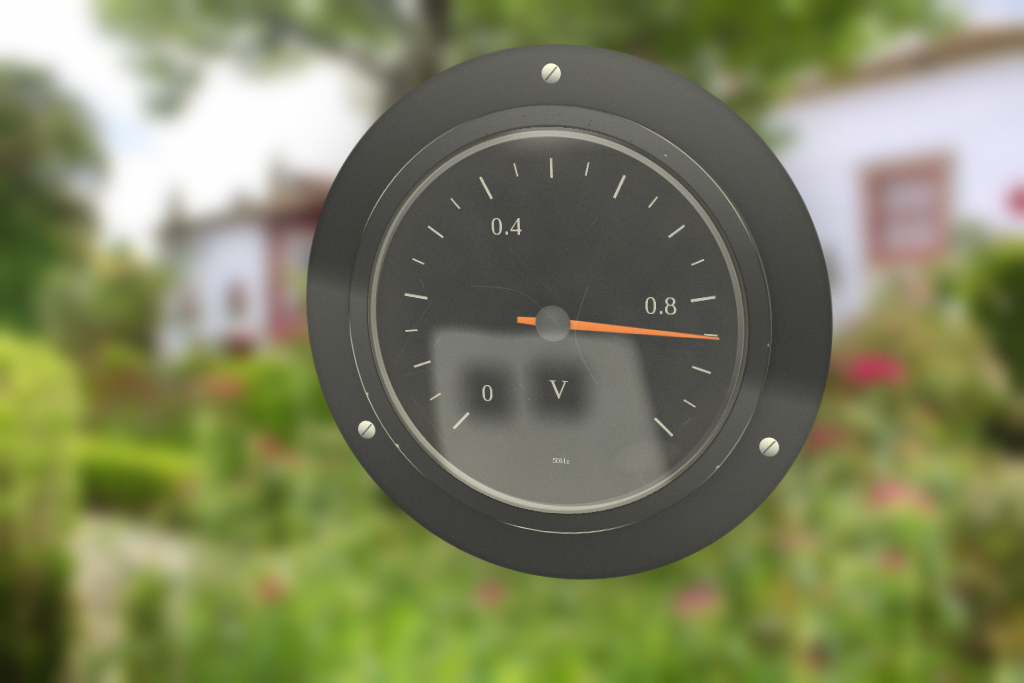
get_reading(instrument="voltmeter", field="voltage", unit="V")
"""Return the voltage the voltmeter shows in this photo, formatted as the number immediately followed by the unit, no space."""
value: 0.85V
